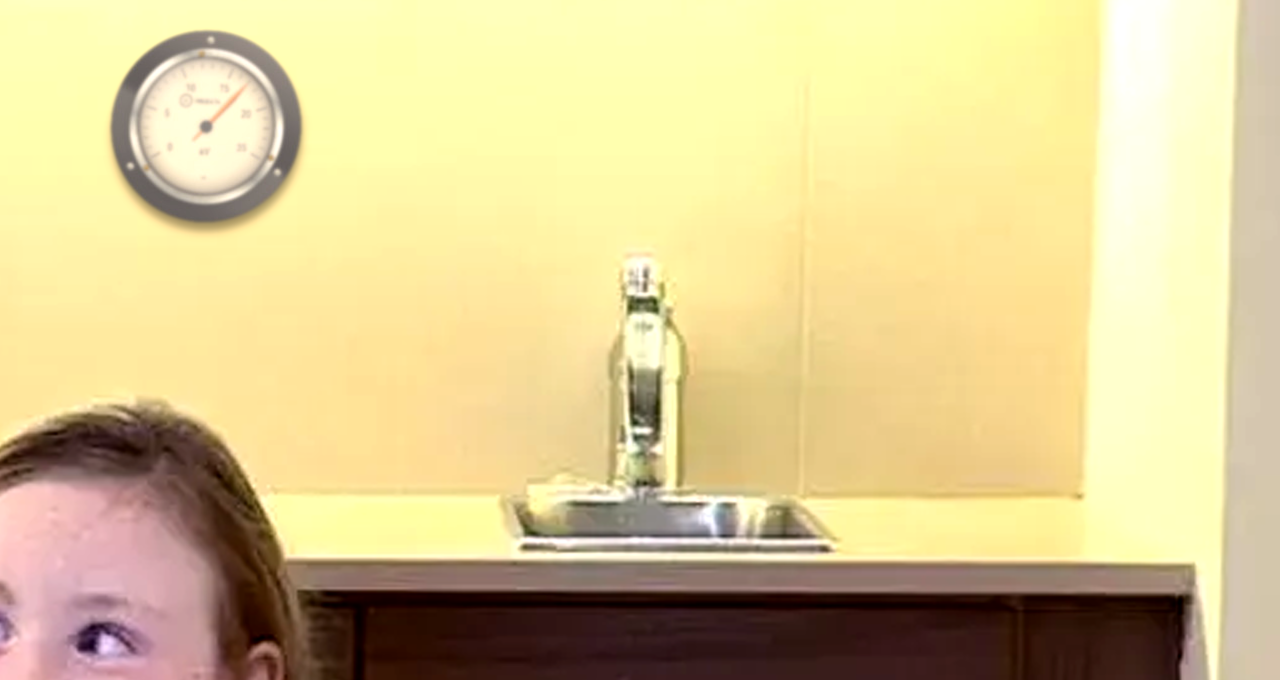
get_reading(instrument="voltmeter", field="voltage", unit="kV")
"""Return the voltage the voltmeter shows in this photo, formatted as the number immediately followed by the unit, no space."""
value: 17kV
